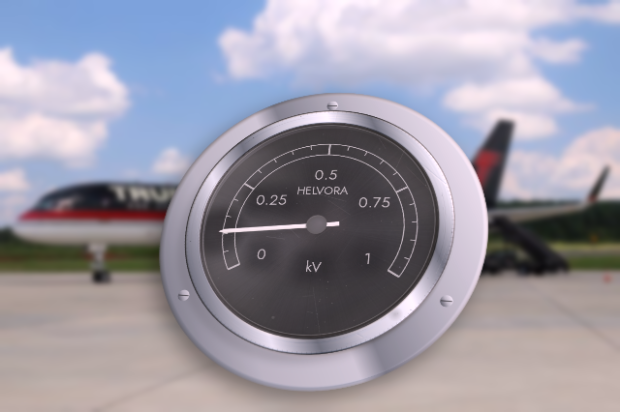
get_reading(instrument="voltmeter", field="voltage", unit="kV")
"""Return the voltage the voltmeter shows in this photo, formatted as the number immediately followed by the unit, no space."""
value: 0.1kV
